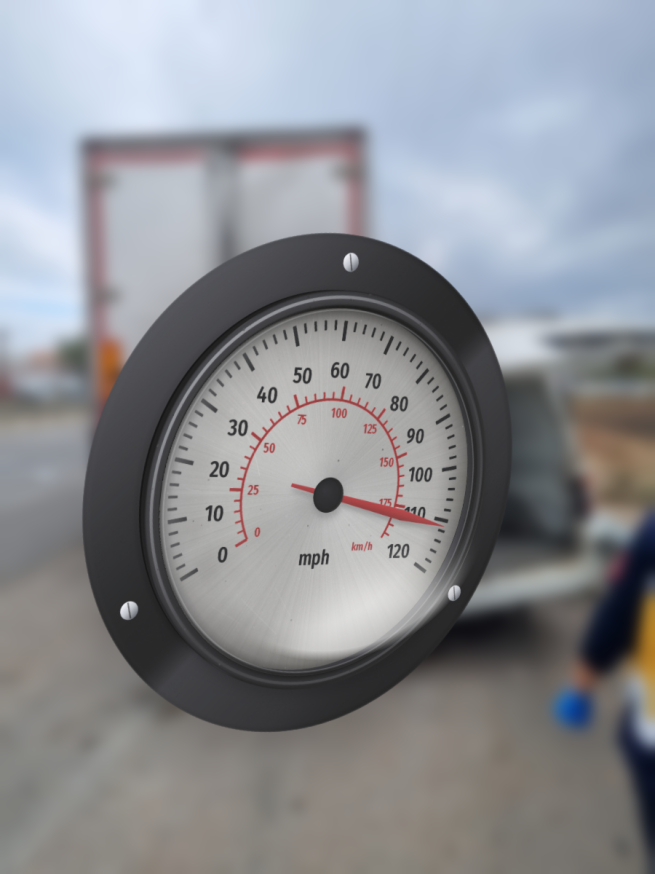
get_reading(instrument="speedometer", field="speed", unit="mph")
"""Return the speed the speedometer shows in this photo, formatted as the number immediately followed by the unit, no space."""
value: 111mph
